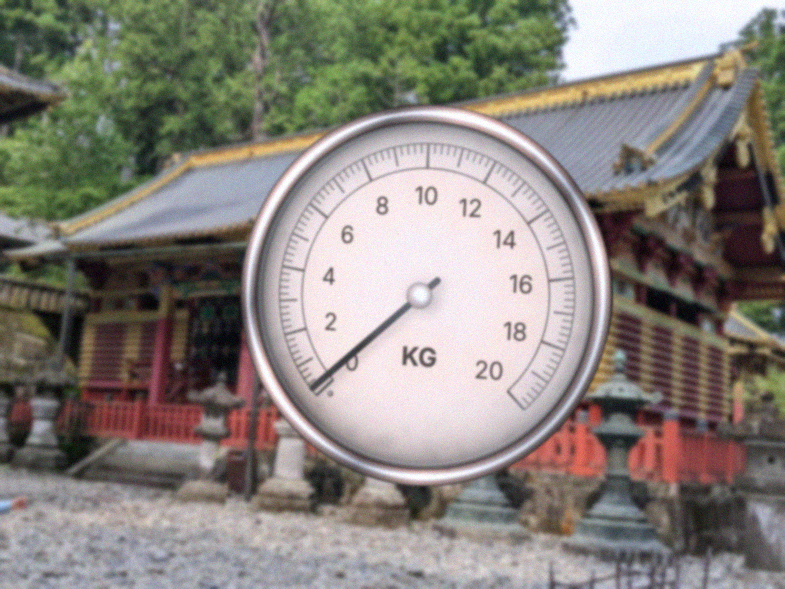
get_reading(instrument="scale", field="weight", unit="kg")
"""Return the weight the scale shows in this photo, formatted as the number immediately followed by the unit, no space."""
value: 0.2kg
